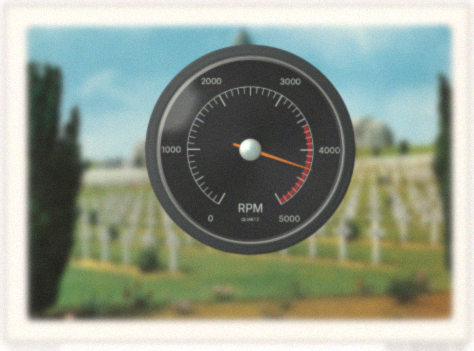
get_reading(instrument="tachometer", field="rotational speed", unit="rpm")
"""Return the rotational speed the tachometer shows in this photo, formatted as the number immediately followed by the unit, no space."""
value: 4300rpm
